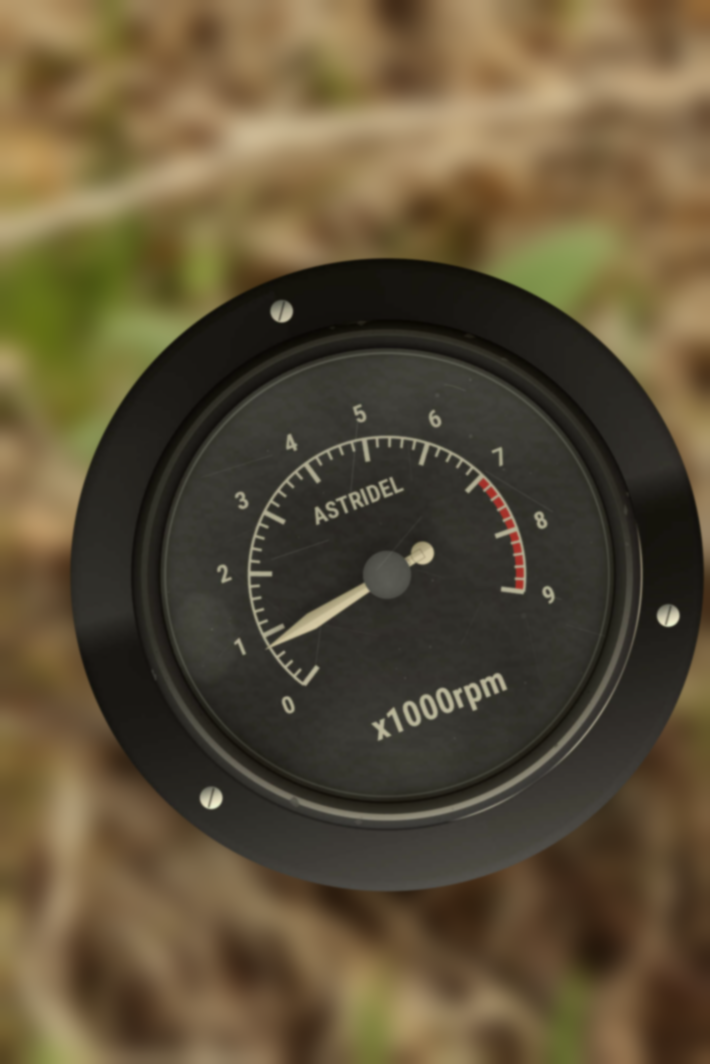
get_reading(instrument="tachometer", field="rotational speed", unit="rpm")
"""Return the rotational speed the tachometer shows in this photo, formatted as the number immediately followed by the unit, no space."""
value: 800rpm
